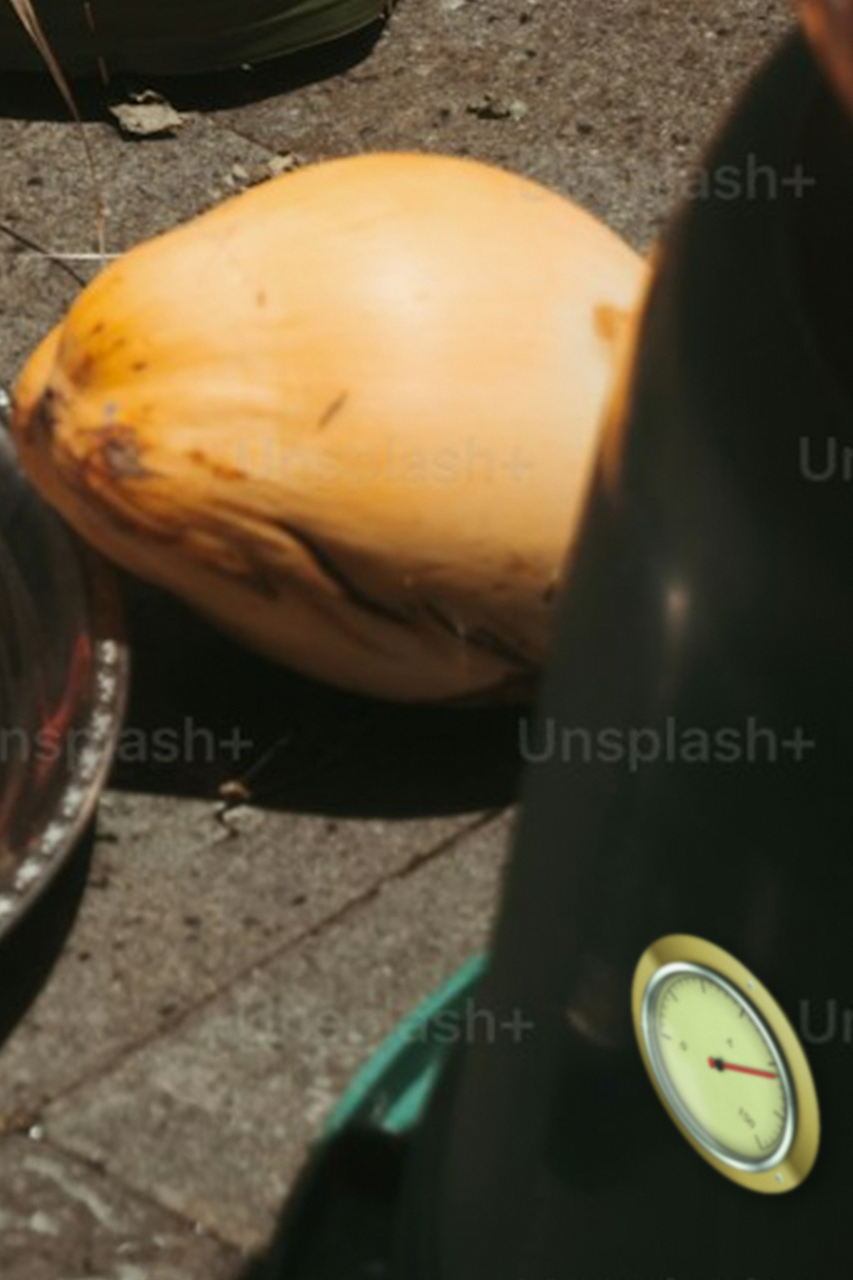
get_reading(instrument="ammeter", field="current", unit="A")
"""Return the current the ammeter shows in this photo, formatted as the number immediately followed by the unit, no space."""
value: 105A
